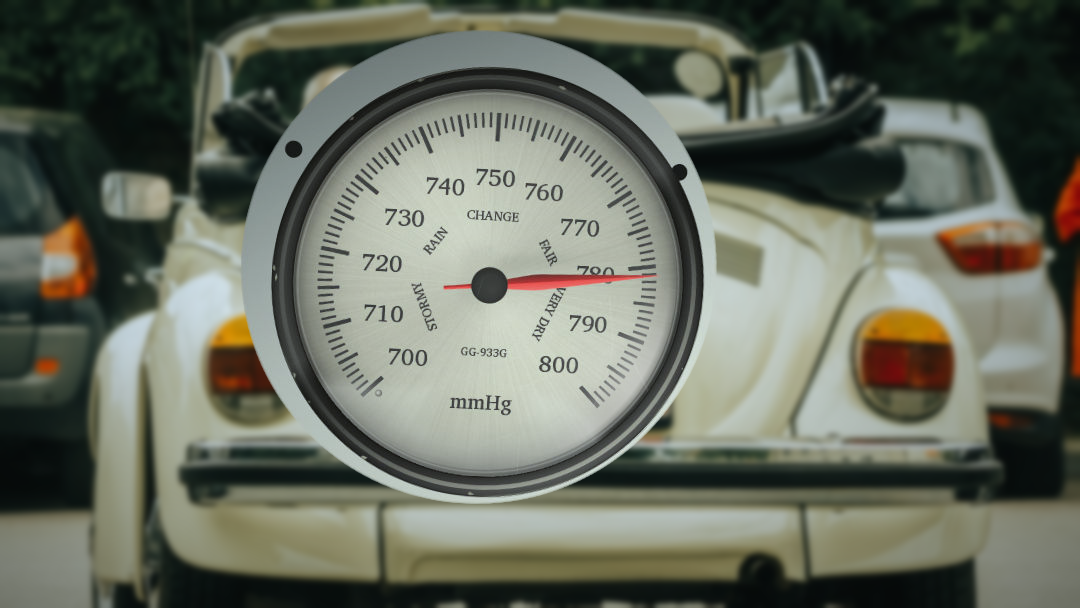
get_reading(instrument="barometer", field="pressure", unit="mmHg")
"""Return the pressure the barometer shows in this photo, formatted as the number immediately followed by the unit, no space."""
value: 781mmHg
